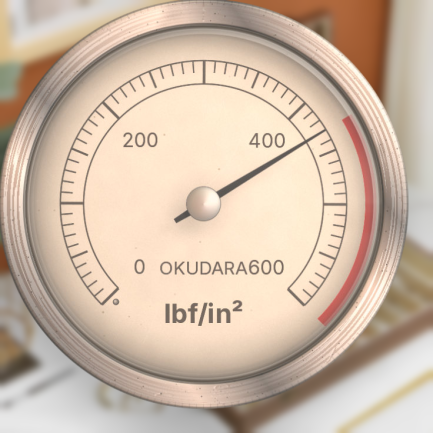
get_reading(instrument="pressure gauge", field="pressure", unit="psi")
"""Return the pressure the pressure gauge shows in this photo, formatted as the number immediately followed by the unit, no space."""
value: 430psi
